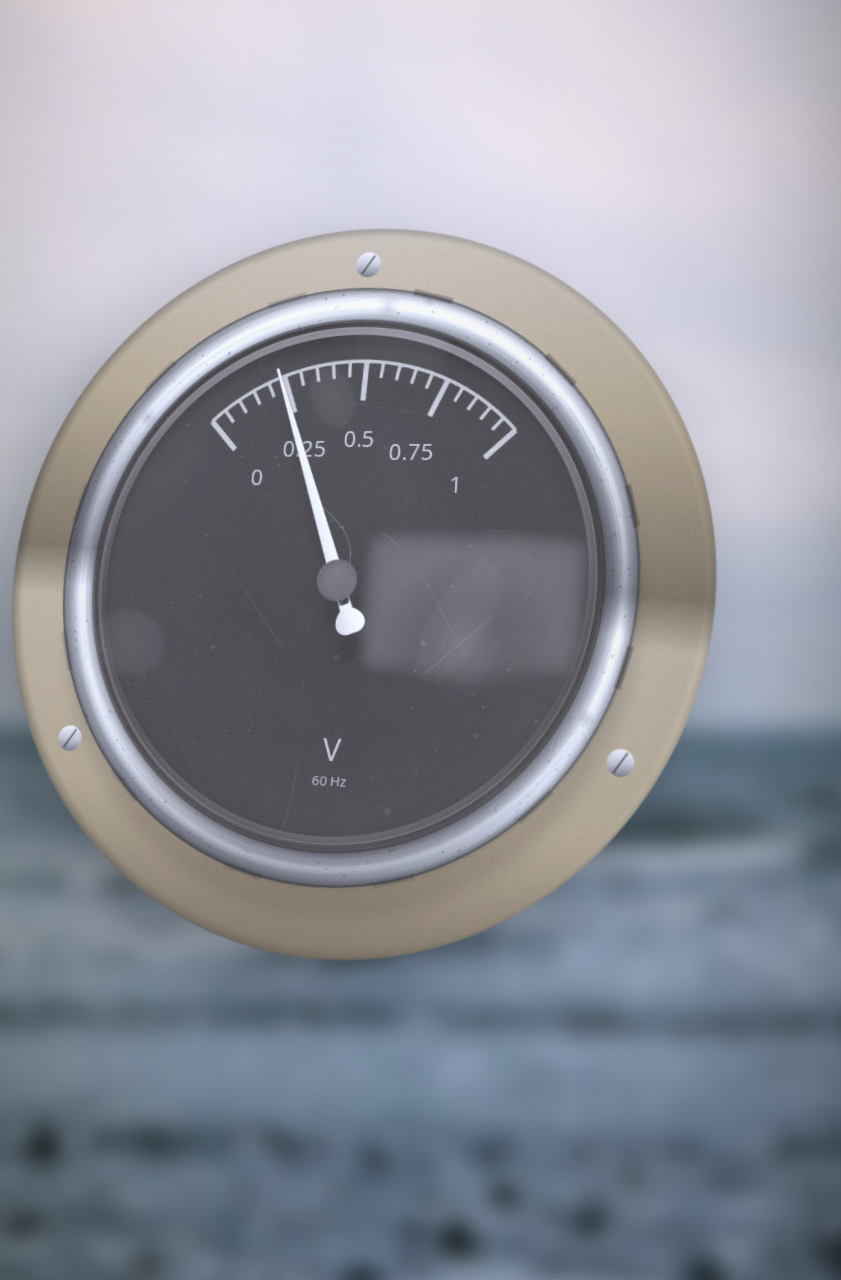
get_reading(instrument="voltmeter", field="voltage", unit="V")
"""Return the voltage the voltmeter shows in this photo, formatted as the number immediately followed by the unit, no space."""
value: 0.25V
